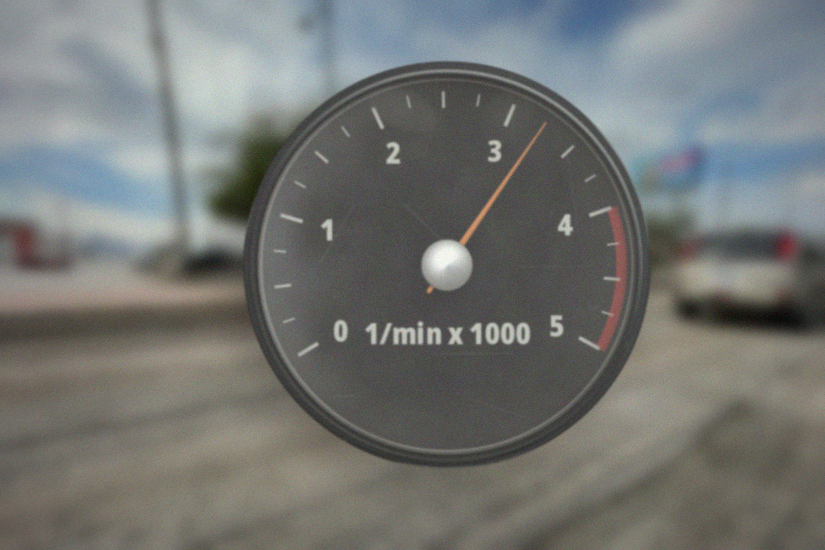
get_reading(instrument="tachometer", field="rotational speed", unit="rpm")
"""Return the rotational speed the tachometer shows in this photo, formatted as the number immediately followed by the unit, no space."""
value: 3250rpm
